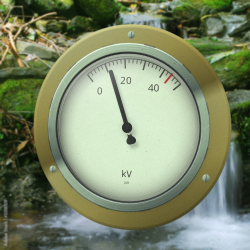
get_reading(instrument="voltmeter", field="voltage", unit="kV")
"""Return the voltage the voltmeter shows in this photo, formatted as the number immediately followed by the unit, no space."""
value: 12kV
